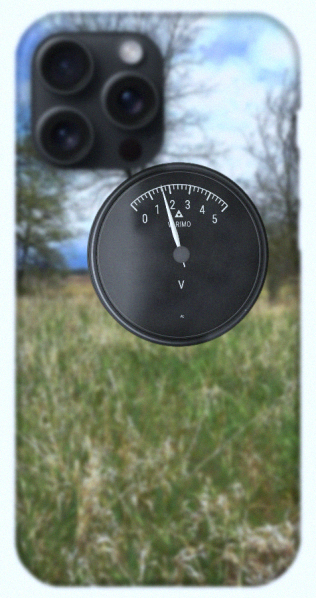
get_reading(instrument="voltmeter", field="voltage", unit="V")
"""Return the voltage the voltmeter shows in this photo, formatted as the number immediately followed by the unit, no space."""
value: 1.6V
